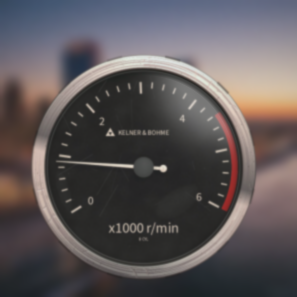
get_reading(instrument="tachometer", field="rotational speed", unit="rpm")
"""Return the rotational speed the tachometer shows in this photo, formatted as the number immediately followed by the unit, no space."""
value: 900rpm
